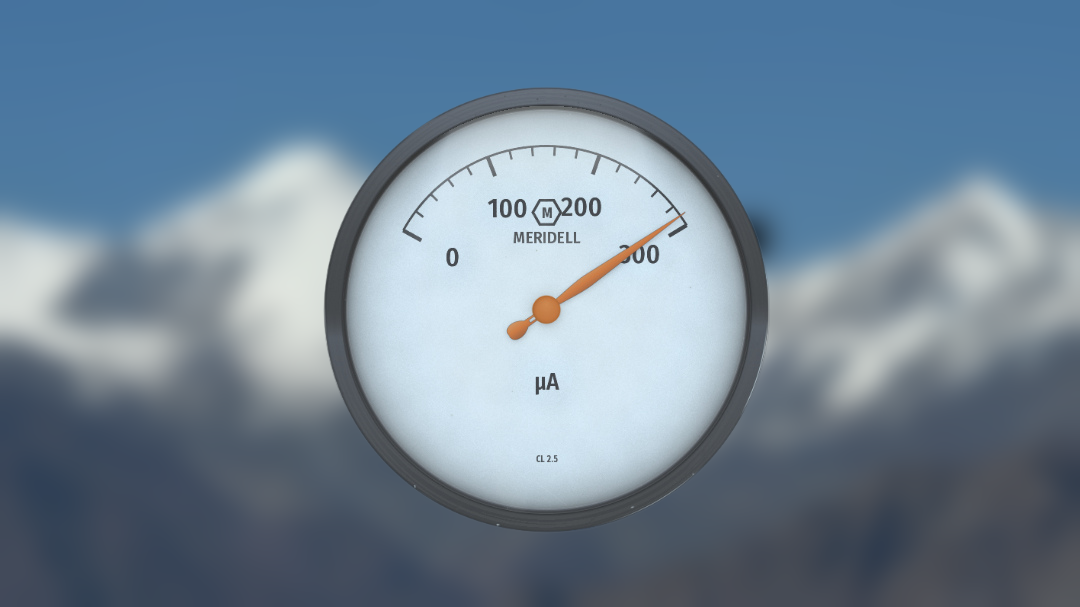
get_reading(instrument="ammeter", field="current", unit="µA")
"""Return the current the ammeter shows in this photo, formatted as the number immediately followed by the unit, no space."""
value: 290µA
